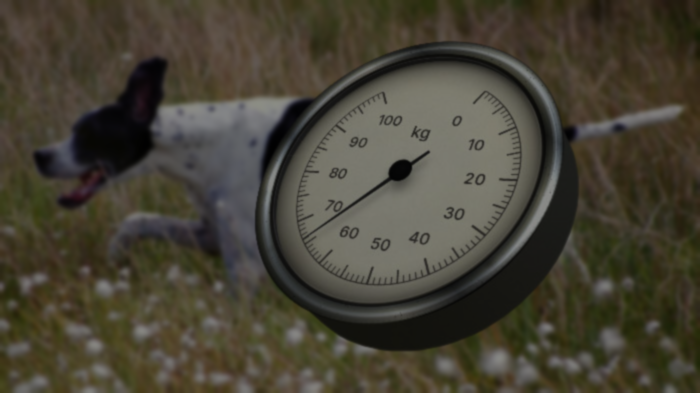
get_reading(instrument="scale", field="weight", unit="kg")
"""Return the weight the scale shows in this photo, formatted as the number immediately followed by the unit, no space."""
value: 65kg
